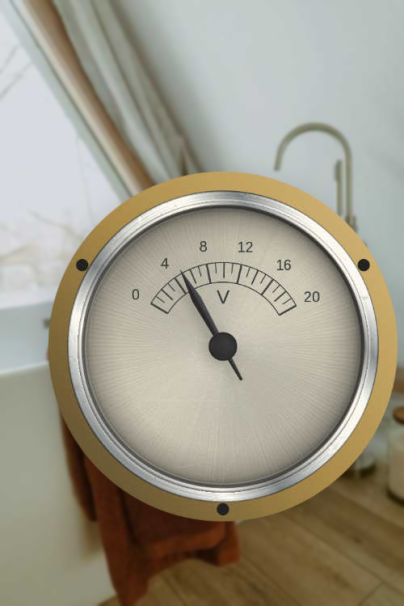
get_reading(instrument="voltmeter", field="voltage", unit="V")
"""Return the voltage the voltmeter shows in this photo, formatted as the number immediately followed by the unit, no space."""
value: 5V
